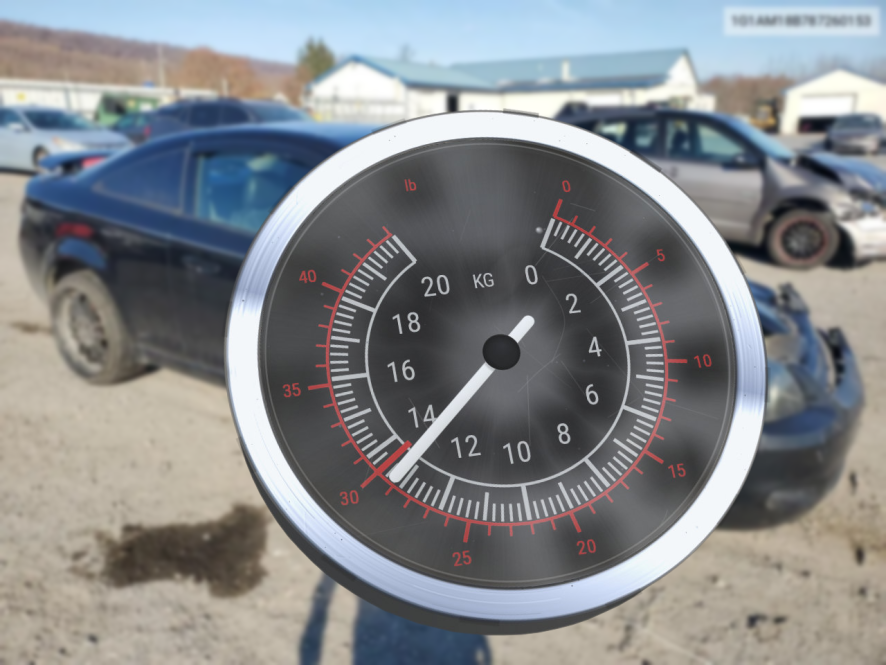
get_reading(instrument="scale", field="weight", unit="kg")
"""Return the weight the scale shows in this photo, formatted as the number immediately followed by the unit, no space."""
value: 13.2kg
